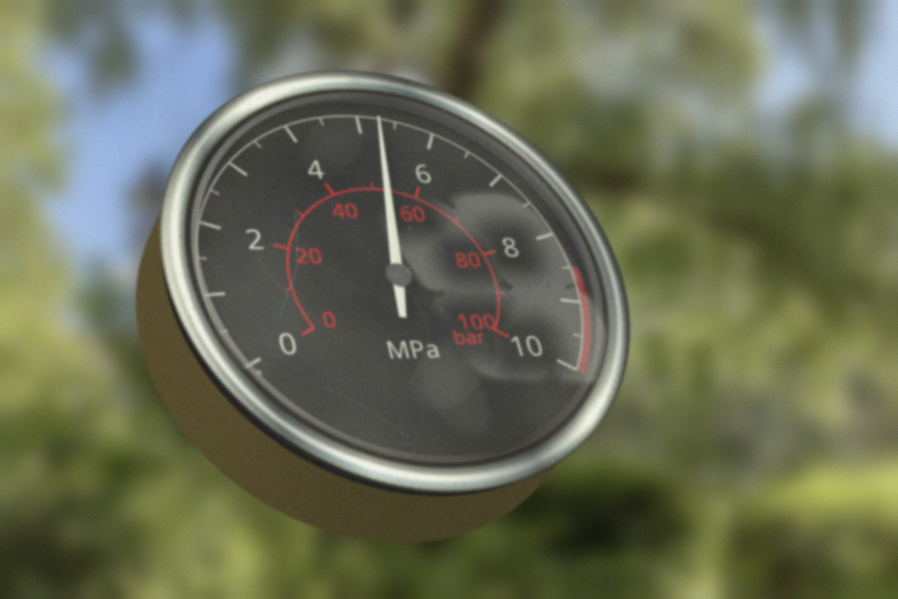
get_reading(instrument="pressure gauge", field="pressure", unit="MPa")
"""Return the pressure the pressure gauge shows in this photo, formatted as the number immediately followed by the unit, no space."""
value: 5.25MPa
